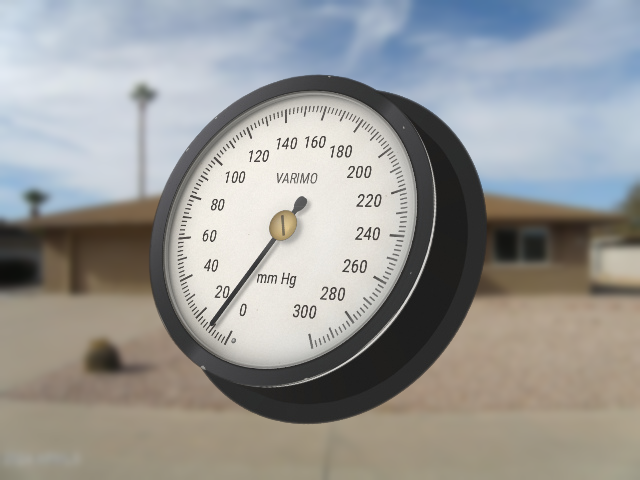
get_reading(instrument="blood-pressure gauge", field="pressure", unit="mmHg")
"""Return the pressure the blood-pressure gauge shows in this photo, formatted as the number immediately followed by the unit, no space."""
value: 10mmHg
